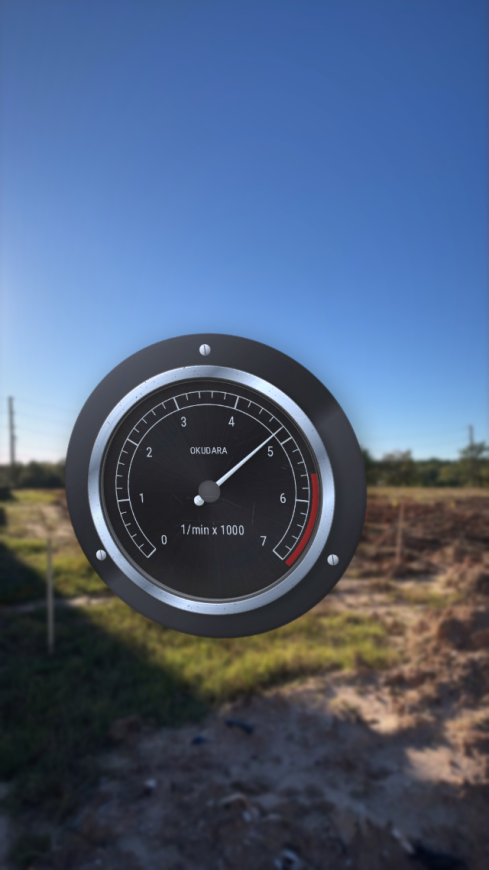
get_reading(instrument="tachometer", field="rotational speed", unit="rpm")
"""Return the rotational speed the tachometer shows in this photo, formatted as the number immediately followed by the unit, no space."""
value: 4800rpm
